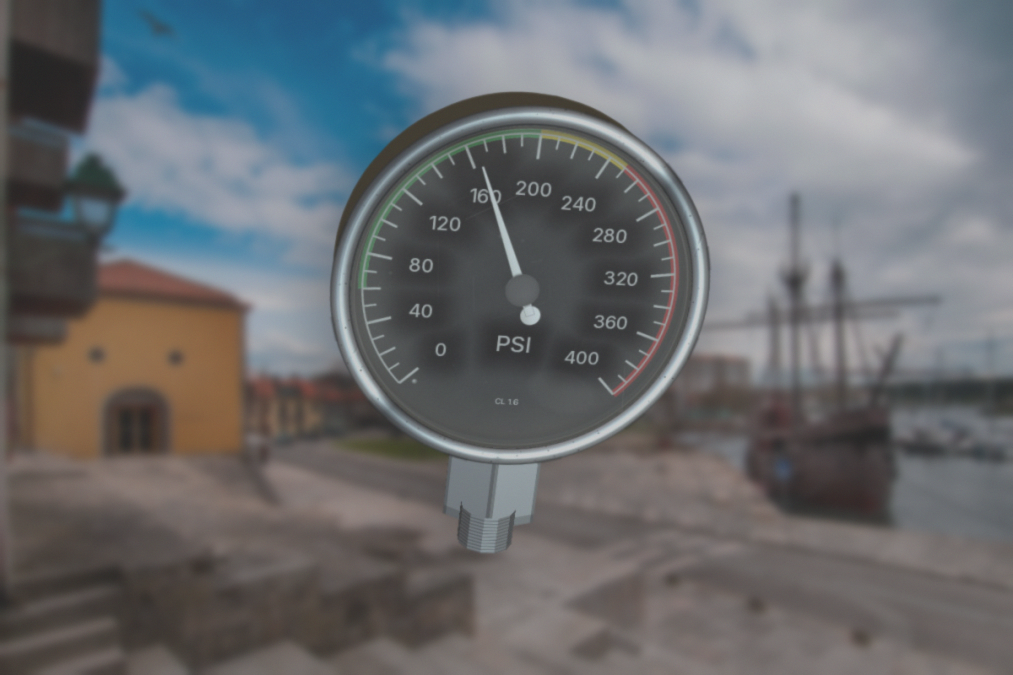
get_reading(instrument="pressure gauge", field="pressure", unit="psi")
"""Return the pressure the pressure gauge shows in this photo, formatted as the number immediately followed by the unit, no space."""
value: 165psi
